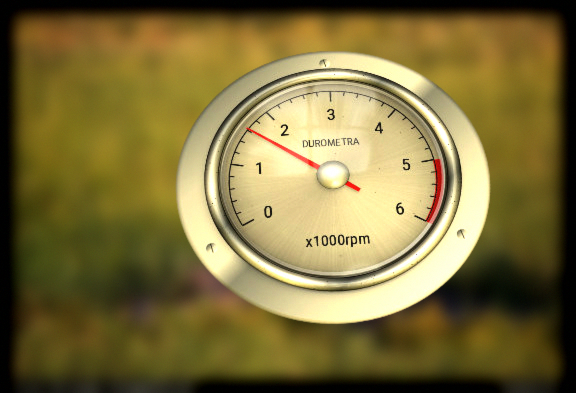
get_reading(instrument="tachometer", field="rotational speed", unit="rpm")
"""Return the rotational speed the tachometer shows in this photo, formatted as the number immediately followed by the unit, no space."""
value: 1600rpm
